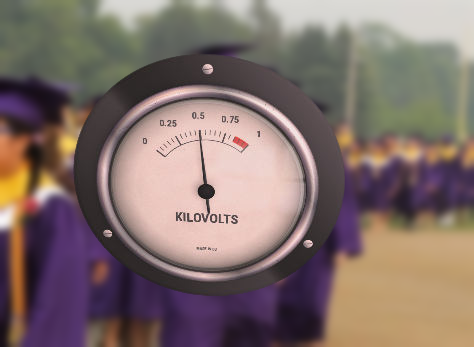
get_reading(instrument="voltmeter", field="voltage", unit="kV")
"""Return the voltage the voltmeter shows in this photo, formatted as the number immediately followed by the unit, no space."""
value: 0.5kV
